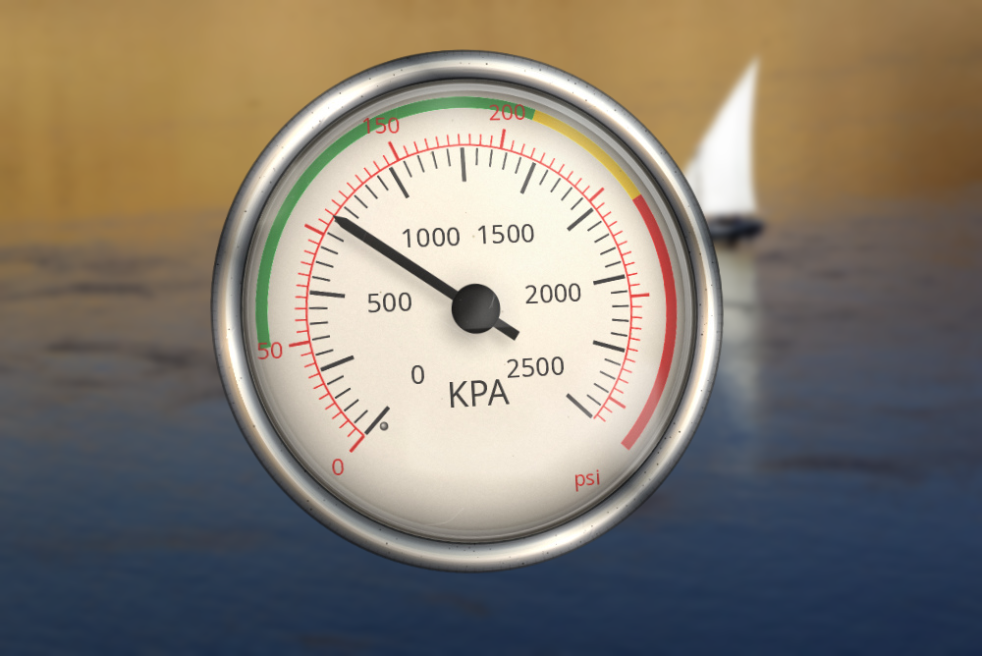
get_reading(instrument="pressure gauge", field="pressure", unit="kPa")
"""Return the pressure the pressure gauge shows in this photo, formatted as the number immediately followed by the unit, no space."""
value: 750kPa
